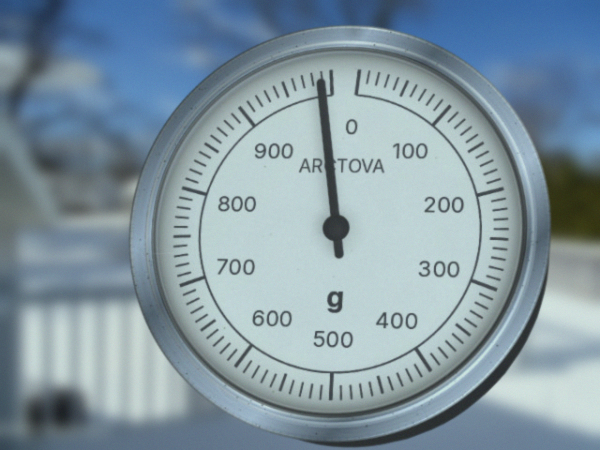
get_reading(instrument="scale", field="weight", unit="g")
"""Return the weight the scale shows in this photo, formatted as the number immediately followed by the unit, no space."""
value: 990g
